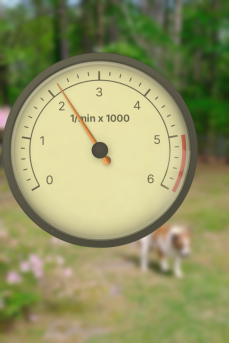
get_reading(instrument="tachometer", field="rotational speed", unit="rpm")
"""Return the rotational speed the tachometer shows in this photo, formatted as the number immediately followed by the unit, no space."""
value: 2200rpm
